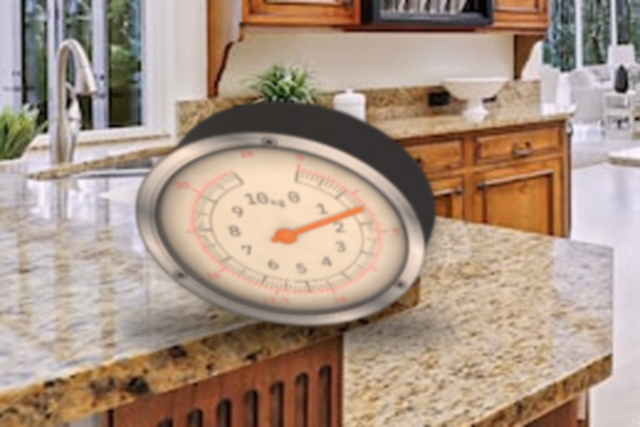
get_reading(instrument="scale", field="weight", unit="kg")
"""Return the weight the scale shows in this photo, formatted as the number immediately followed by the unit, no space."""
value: 1.5kg
